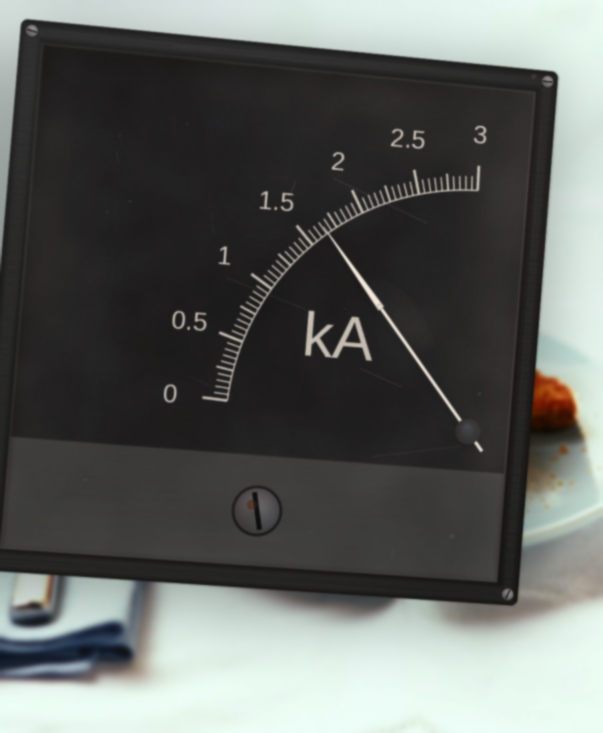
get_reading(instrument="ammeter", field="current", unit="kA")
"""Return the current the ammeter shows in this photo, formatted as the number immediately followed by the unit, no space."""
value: 1.65kA
